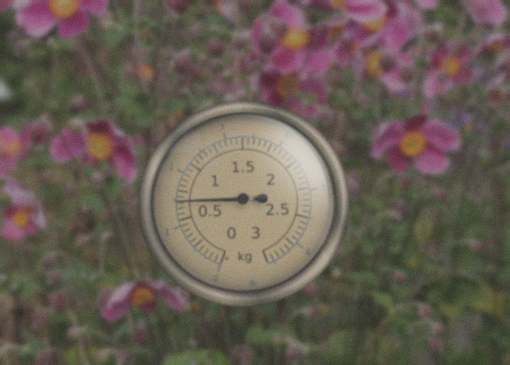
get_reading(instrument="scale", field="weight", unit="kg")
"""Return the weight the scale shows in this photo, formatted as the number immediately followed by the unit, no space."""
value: 0.65kg
